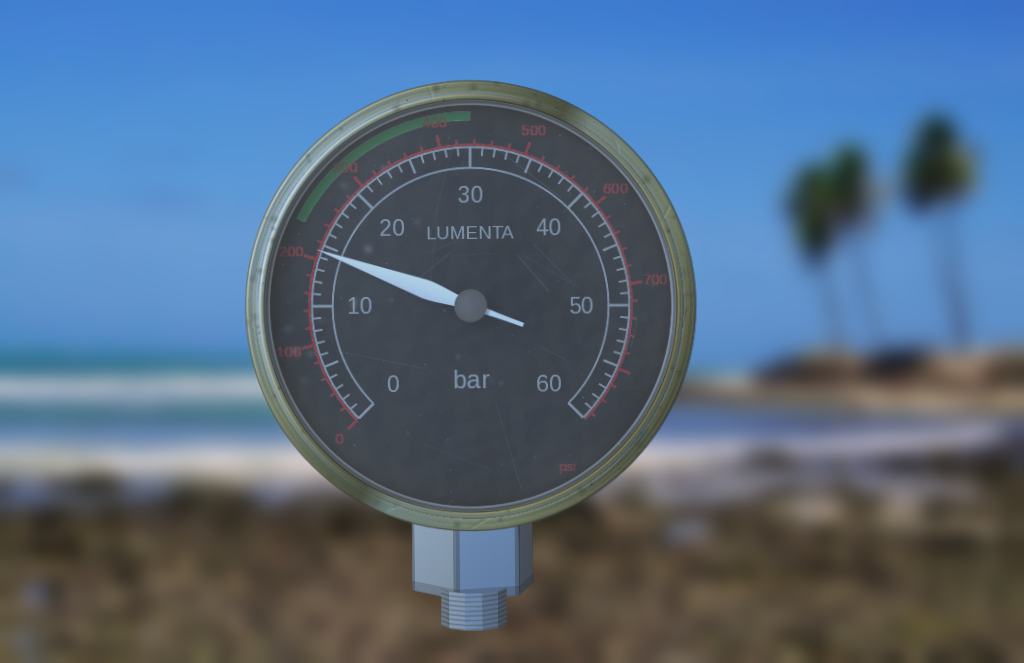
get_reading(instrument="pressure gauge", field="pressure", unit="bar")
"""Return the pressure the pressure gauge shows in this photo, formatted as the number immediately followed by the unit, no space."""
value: 14.5bar
